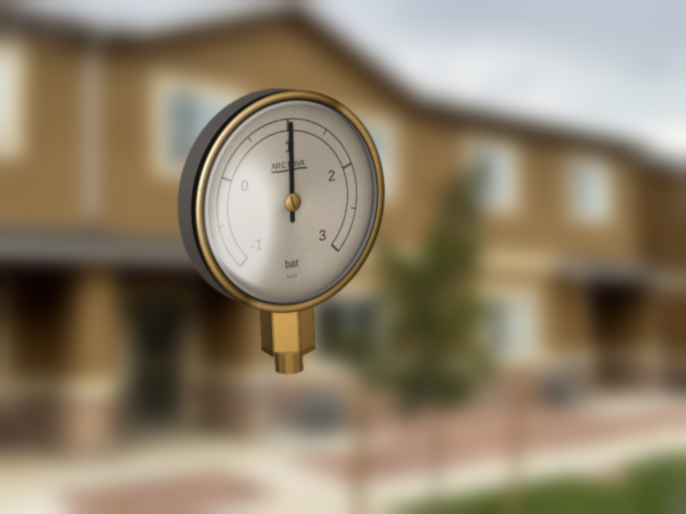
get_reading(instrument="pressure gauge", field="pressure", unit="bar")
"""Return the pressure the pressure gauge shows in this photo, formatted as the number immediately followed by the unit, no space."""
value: 1bar
